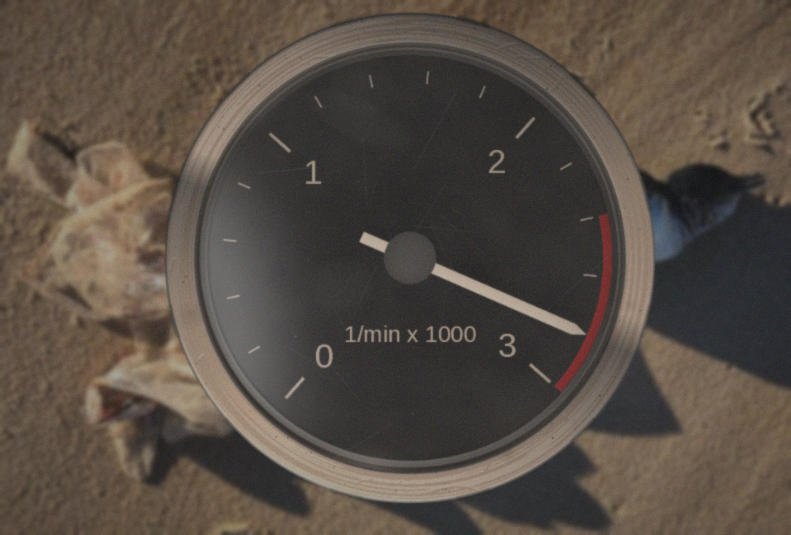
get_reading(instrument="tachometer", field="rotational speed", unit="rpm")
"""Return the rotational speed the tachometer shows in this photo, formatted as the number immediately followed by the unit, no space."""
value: 2800rpm
